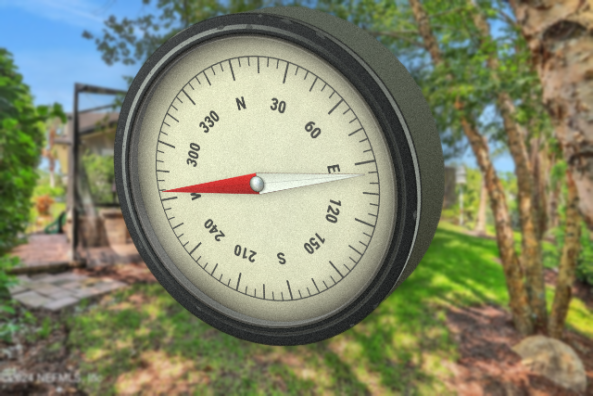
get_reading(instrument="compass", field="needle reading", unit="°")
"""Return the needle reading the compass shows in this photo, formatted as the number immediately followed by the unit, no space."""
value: 275°
